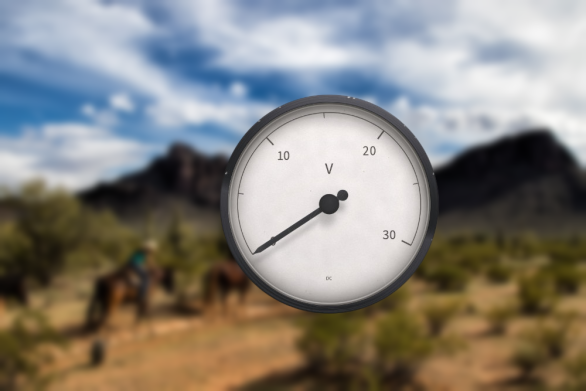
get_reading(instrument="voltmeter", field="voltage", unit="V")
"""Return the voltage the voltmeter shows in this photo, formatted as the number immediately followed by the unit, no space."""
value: 0V
